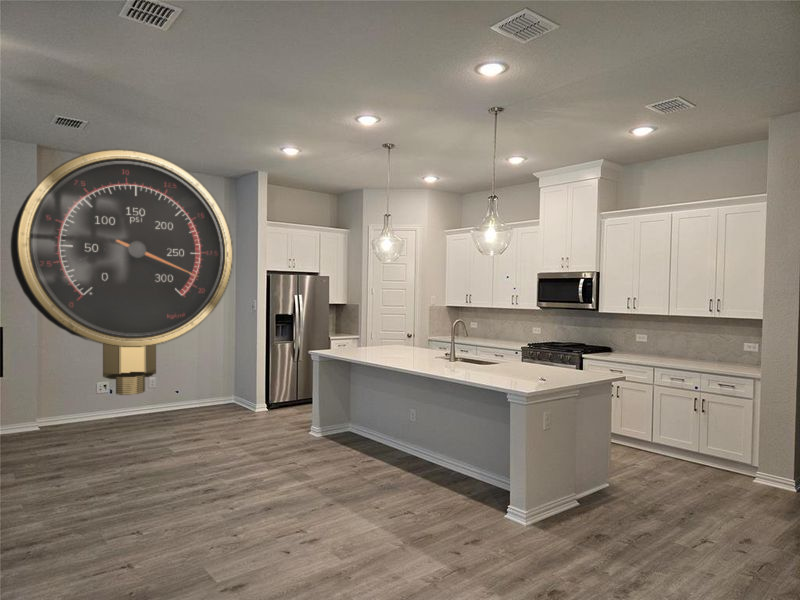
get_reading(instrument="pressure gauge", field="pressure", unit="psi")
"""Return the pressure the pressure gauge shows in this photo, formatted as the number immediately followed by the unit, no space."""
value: 275psi
